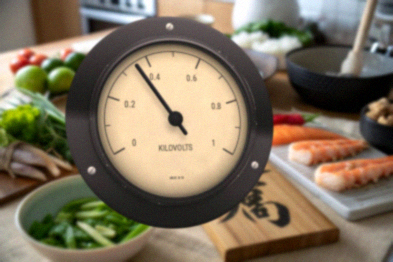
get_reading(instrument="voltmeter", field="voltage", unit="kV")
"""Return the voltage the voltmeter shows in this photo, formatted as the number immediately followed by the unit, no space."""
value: 0.35kV
